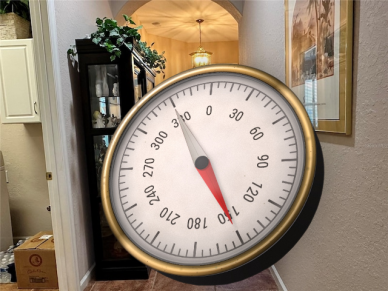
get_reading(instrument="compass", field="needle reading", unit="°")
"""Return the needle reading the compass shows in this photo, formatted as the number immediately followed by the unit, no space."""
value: 150°
